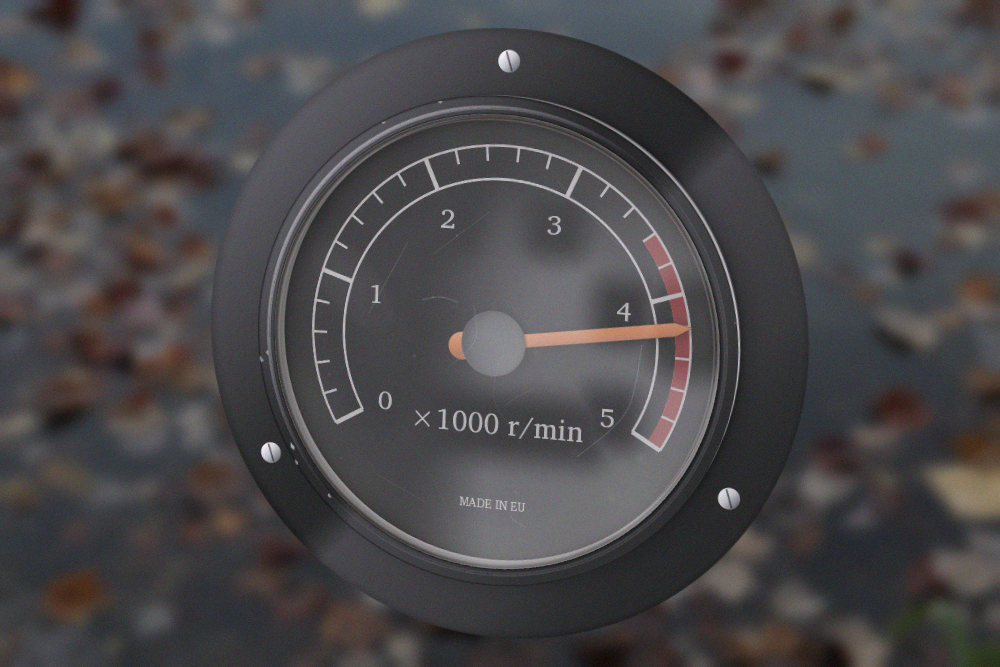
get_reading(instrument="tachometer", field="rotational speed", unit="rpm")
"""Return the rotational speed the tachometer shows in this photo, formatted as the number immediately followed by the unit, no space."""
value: 4200rpm
